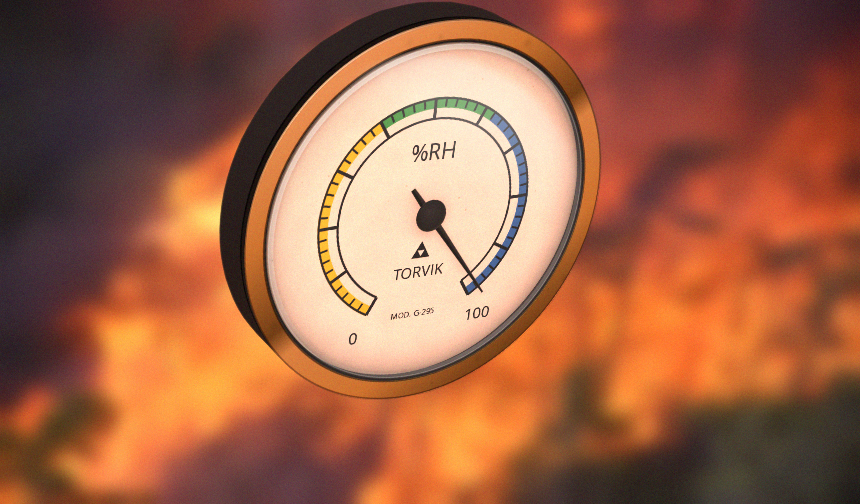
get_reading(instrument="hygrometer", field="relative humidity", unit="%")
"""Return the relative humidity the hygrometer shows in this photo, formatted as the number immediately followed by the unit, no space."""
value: 98%
